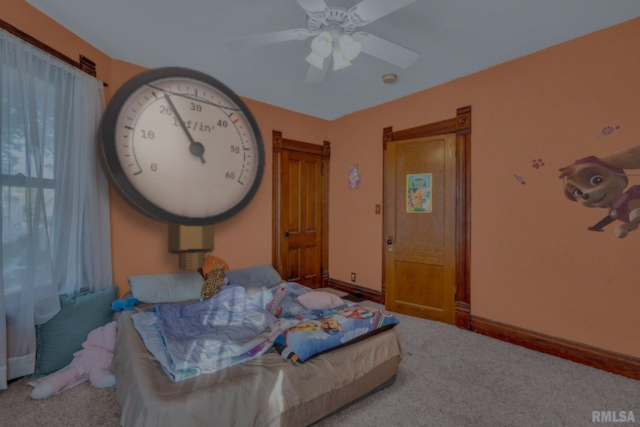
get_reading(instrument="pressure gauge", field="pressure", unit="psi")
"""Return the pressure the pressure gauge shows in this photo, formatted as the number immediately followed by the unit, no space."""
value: 22psi
